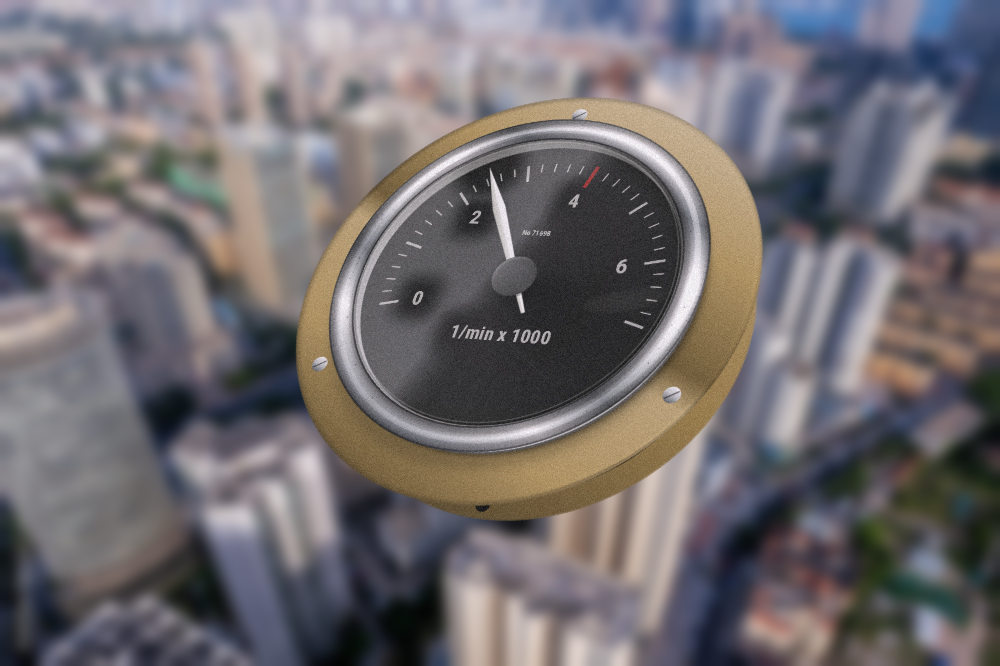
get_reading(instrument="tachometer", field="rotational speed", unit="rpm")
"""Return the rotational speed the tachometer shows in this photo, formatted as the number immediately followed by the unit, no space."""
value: 2500rpm
